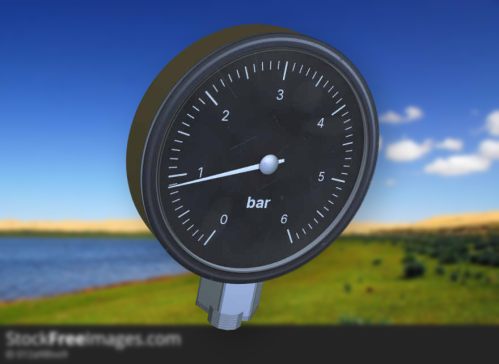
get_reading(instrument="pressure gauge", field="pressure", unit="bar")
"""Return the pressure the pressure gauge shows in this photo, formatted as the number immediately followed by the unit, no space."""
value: 0.9bar
